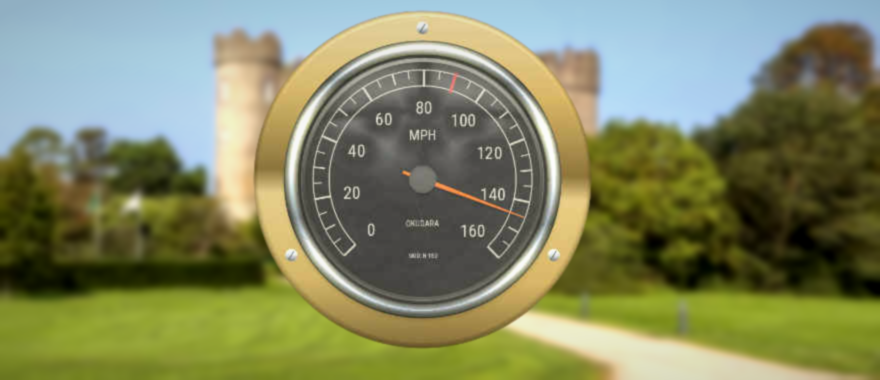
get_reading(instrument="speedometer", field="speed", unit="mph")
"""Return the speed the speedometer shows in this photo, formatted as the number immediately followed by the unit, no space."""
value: 145mph
